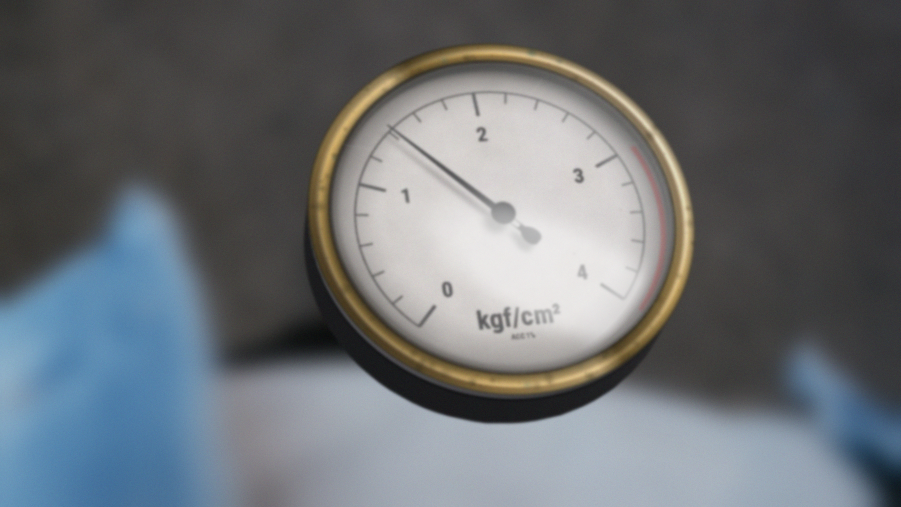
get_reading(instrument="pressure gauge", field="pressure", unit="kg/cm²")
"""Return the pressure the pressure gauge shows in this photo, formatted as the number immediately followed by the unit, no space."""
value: 1.4kg/cm²
